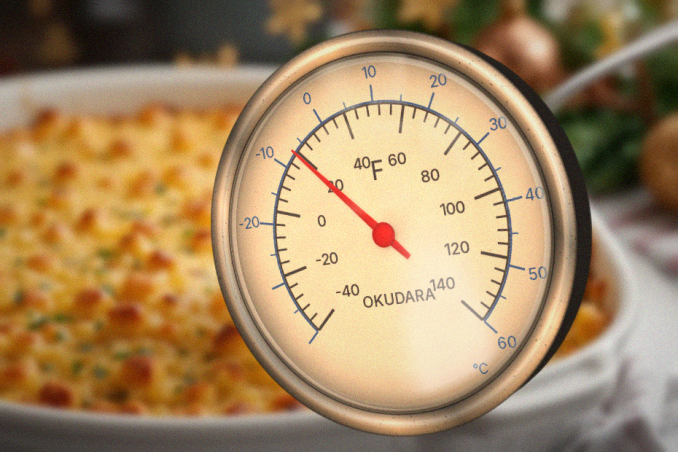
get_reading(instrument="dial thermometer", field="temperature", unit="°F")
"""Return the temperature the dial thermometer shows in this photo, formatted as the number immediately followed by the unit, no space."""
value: 20°F
